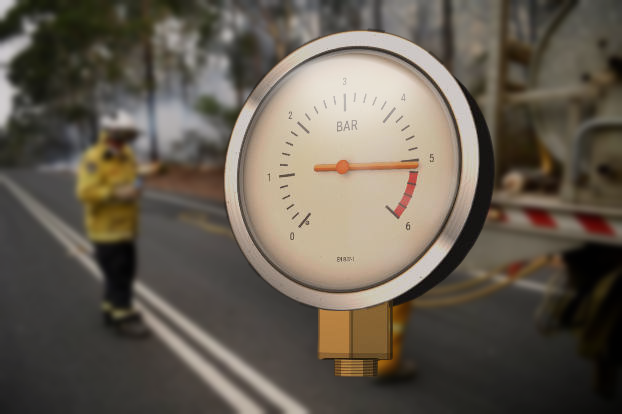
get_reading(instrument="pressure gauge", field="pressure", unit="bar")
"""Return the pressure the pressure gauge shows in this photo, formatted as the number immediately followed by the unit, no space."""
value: 5.1bar
